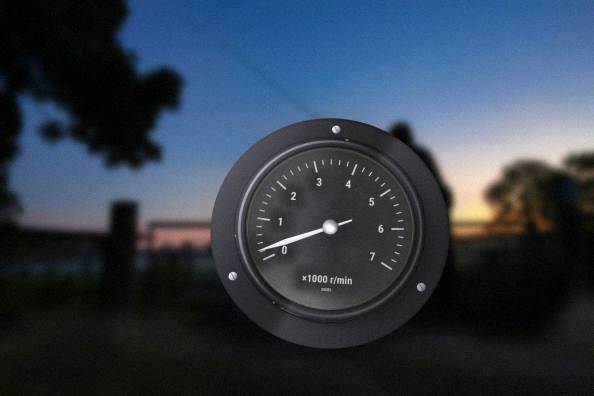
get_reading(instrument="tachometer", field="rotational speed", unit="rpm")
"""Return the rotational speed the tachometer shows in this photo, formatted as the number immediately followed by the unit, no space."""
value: 200rpm
